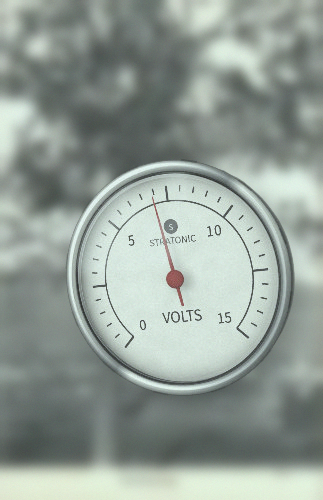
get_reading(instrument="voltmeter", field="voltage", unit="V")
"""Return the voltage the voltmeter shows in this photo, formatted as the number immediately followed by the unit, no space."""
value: 7V
